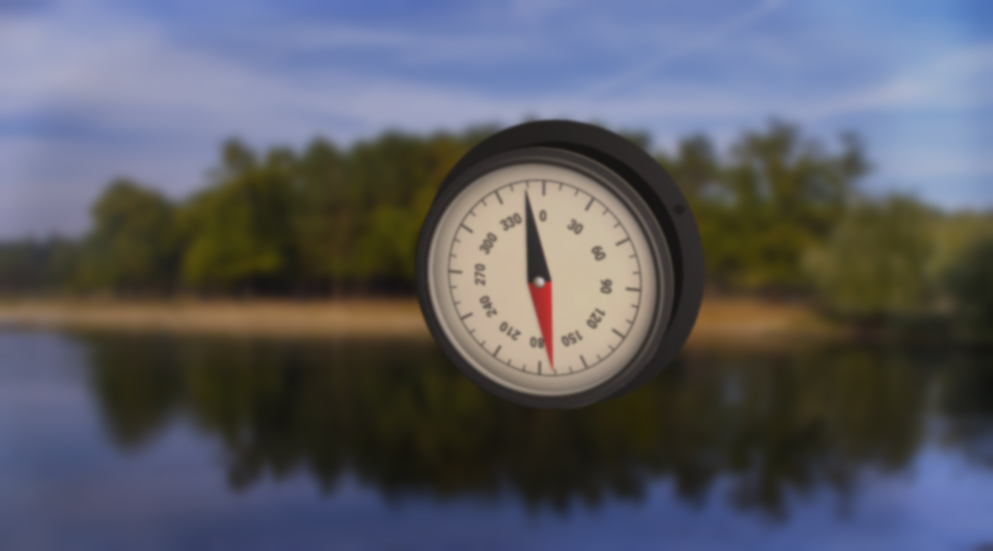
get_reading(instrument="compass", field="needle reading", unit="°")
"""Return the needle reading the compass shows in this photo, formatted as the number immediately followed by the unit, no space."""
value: 170°
